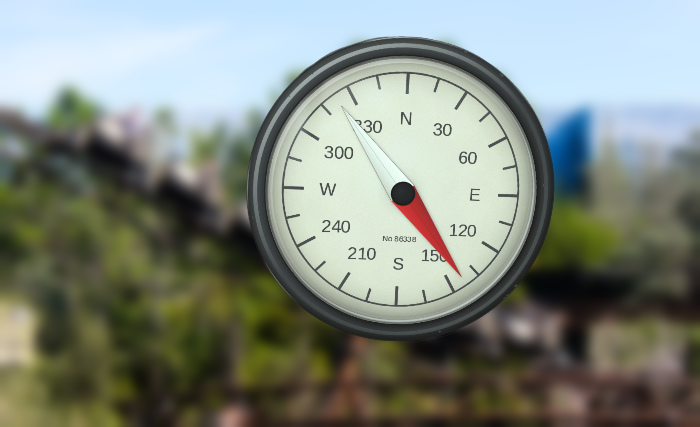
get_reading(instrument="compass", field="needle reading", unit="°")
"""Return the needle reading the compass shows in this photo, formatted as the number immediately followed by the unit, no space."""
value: 142.5°
